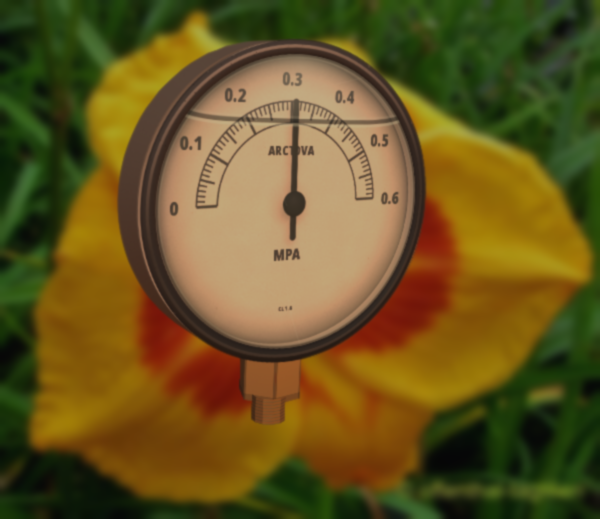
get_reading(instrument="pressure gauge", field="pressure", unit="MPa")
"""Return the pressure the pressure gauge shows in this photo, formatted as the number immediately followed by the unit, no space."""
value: 0.3MPa
